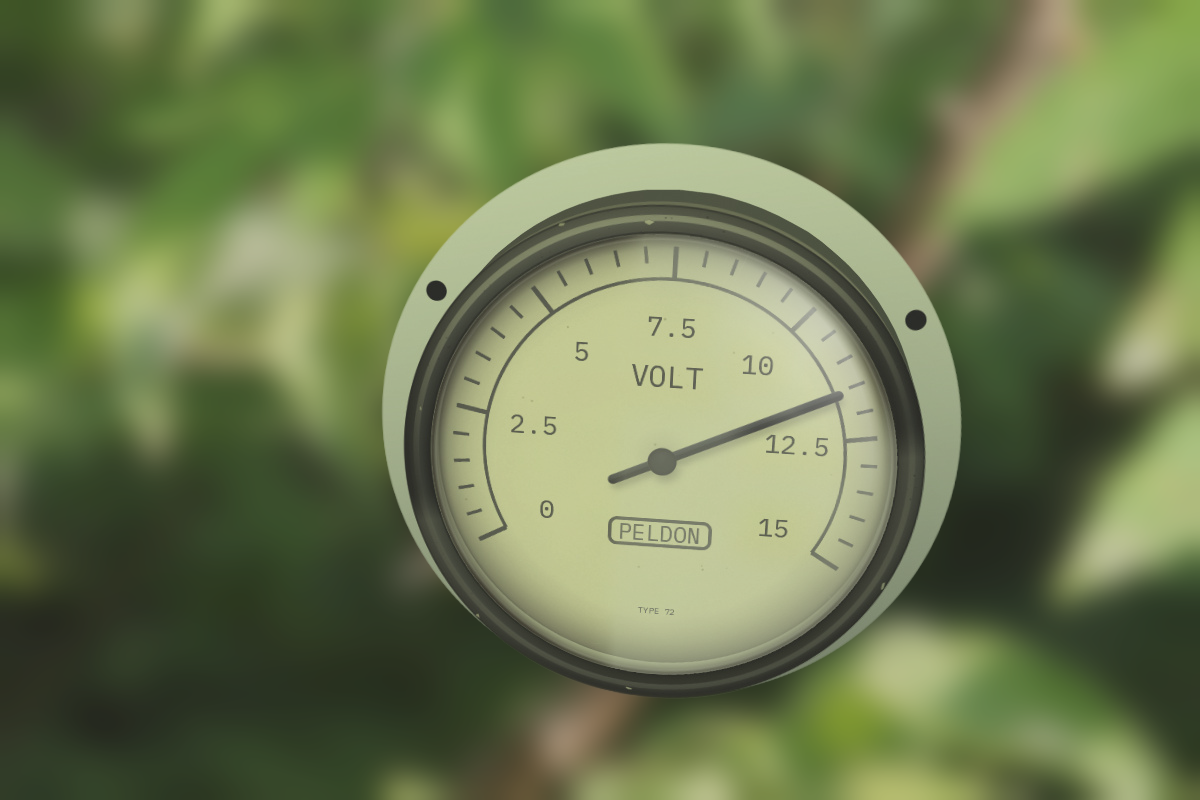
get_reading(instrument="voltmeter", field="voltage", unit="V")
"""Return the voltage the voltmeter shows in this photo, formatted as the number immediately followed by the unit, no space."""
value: 11.5V
